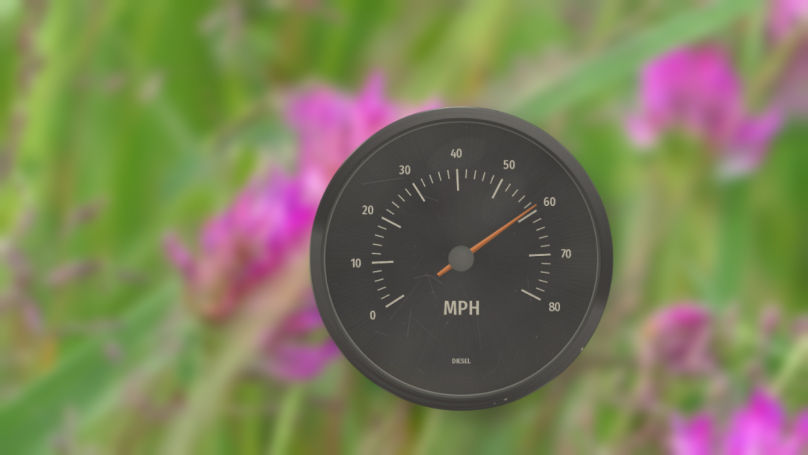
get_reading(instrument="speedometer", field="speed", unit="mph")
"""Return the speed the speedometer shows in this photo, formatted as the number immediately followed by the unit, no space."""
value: 59mph
